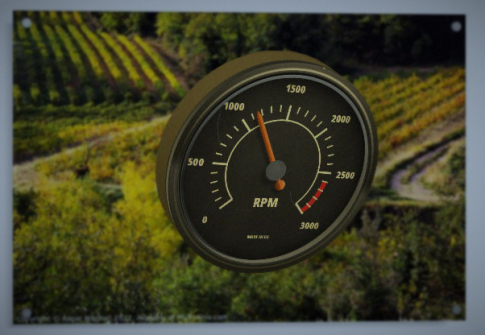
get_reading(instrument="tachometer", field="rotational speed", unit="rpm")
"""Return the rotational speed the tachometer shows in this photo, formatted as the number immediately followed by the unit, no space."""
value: 1150rpm
